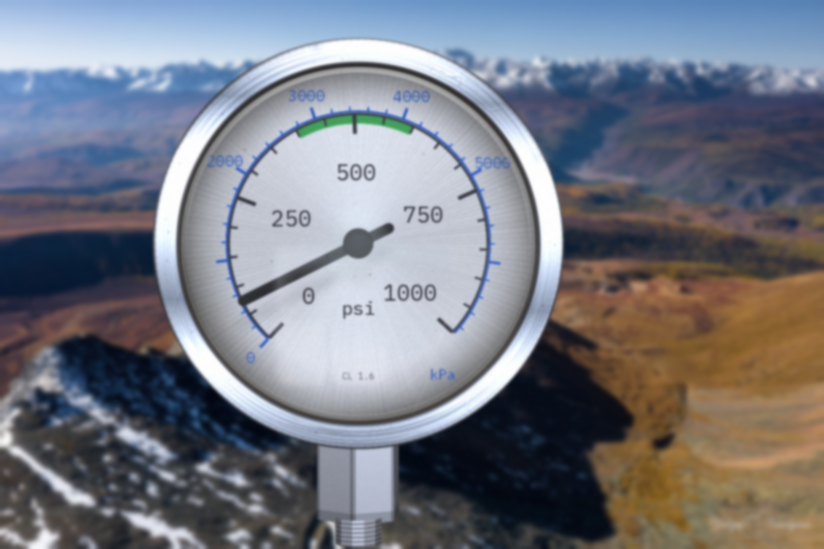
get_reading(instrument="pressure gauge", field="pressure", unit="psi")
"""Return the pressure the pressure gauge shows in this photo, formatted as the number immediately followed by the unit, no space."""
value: 75psi
